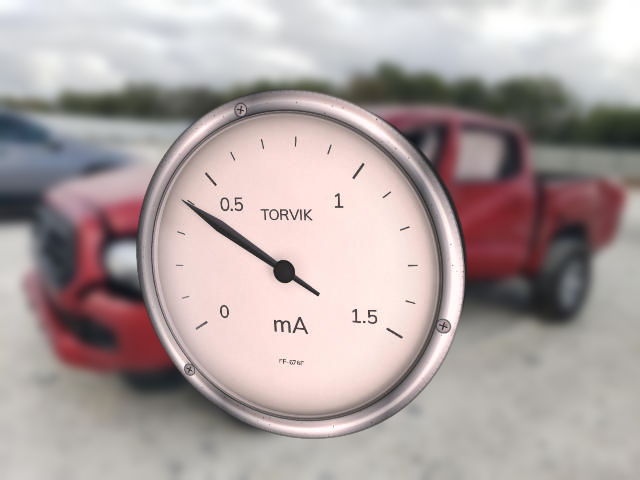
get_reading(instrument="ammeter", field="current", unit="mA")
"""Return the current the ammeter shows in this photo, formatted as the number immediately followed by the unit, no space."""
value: 0.4mA
